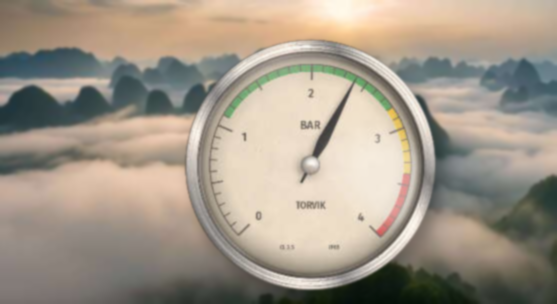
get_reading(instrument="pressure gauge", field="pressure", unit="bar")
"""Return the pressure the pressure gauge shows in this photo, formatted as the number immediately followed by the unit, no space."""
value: 2.4bar
